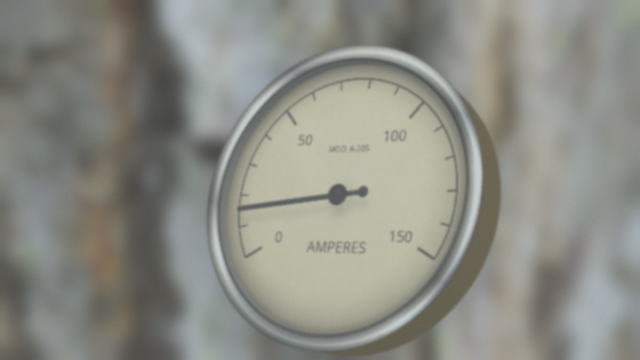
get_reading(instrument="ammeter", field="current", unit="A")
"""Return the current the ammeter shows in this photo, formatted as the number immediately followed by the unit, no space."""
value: 15A
